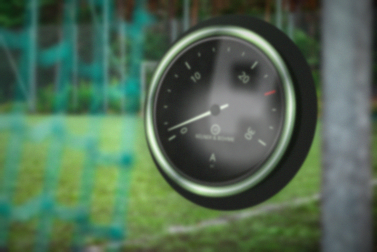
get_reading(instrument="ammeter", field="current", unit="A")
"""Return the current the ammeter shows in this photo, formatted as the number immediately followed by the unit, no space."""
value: 1A
